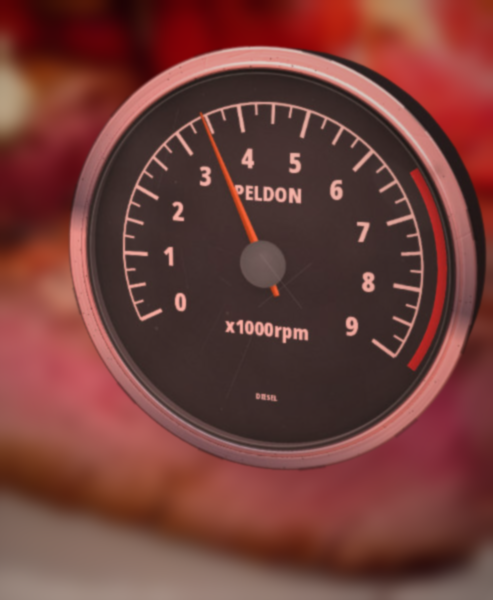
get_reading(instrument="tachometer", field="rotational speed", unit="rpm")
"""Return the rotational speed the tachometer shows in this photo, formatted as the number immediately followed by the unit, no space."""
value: 3500rpm
